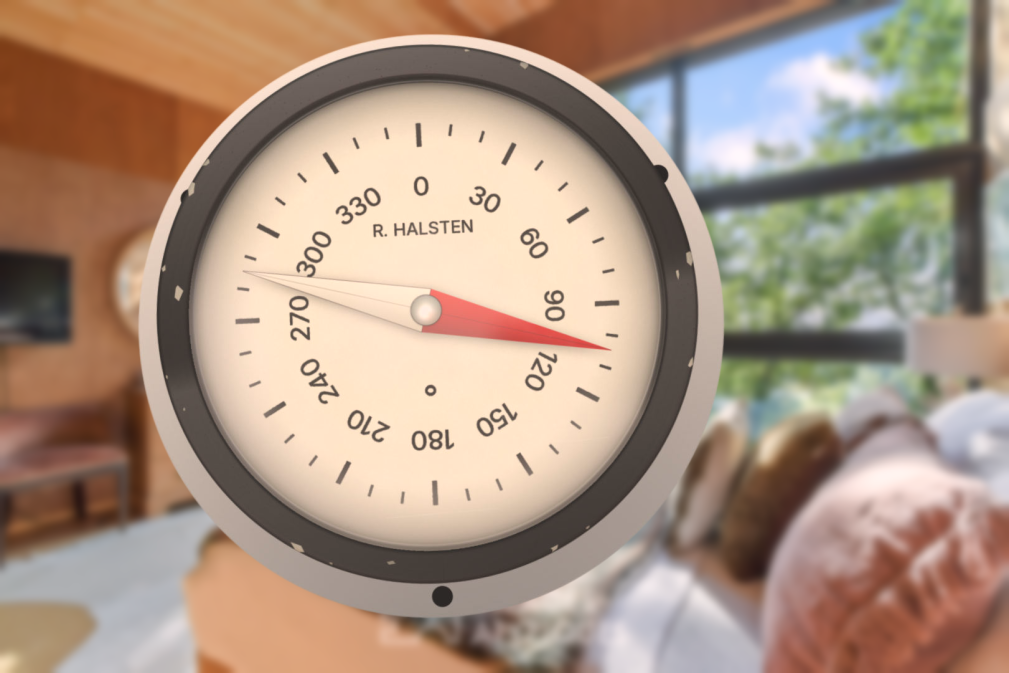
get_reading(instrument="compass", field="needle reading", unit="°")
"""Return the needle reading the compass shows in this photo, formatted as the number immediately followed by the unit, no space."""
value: 105°
